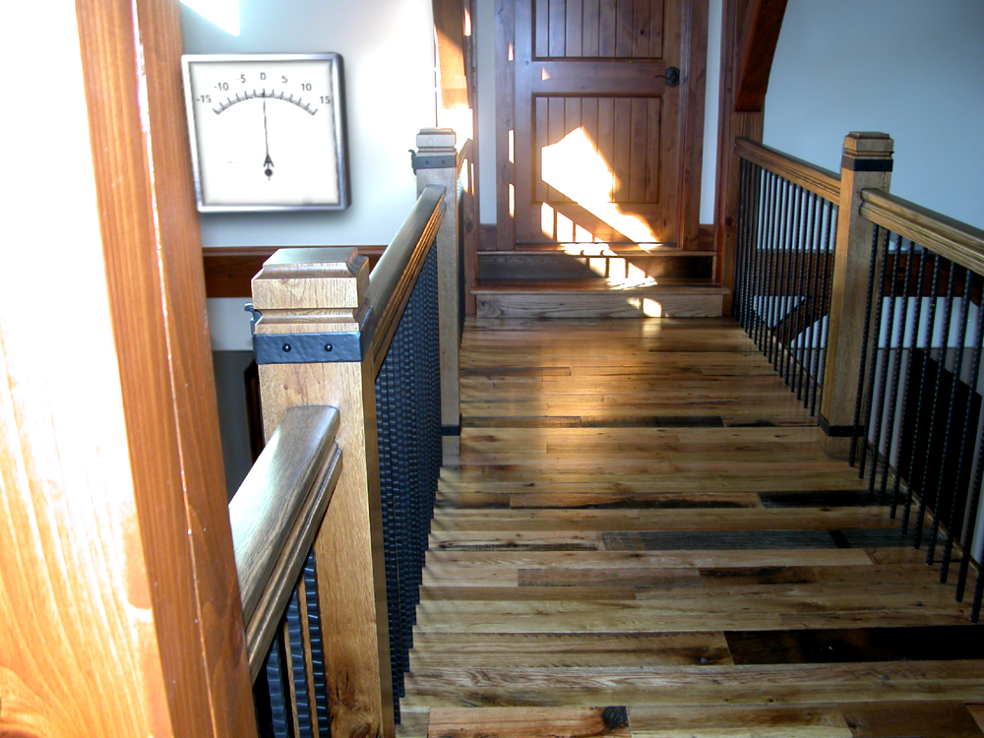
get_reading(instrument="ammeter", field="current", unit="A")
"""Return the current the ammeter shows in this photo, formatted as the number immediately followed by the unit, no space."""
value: 0A
